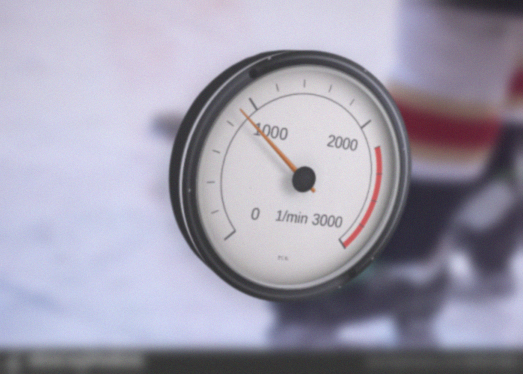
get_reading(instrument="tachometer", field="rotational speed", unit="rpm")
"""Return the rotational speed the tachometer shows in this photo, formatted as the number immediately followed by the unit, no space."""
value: 900rpm
